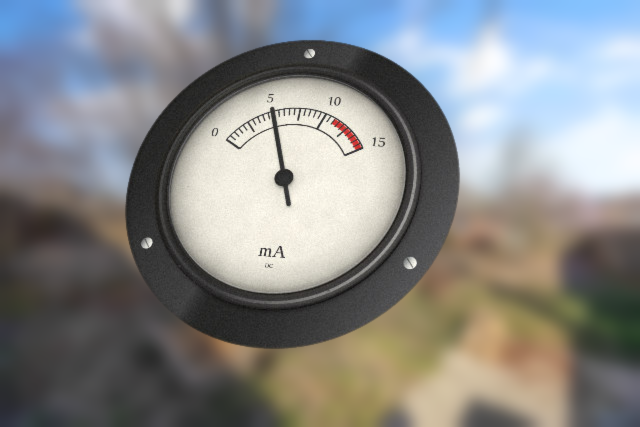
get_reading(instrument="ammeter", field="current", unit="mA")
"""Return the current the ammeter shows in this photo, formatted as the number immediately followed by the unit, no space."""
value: 5mA
